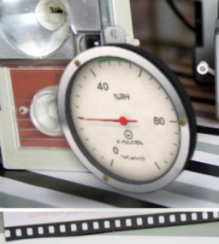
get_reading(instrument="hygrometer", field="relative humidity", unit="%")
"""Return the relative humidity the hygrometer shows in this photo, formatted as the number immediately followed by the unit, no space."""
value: 20%
